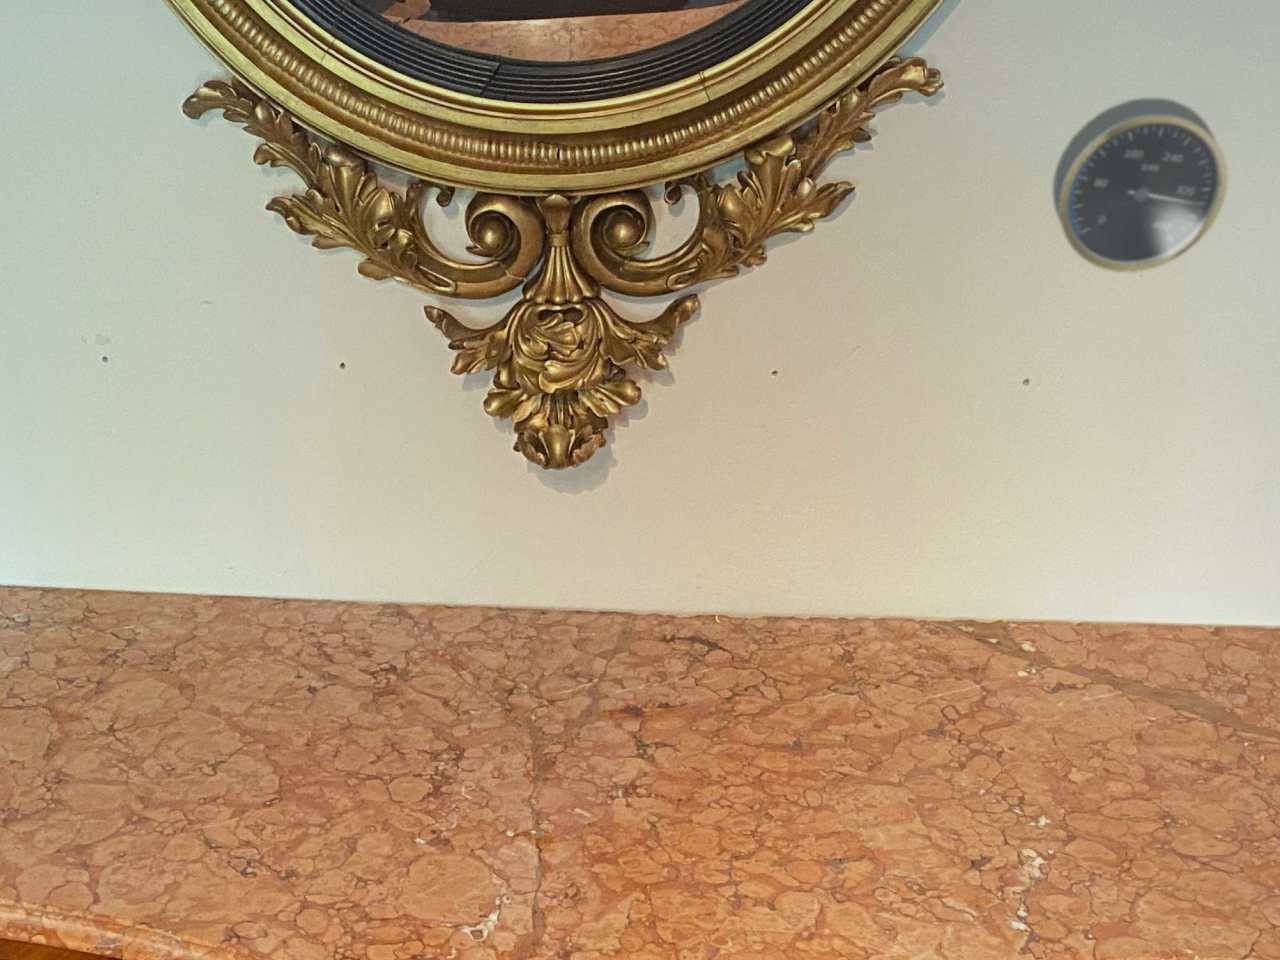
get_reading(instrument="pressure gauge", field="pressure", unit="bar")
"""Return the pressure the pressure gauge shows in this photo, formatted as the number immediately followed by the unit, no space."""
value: 340bar
